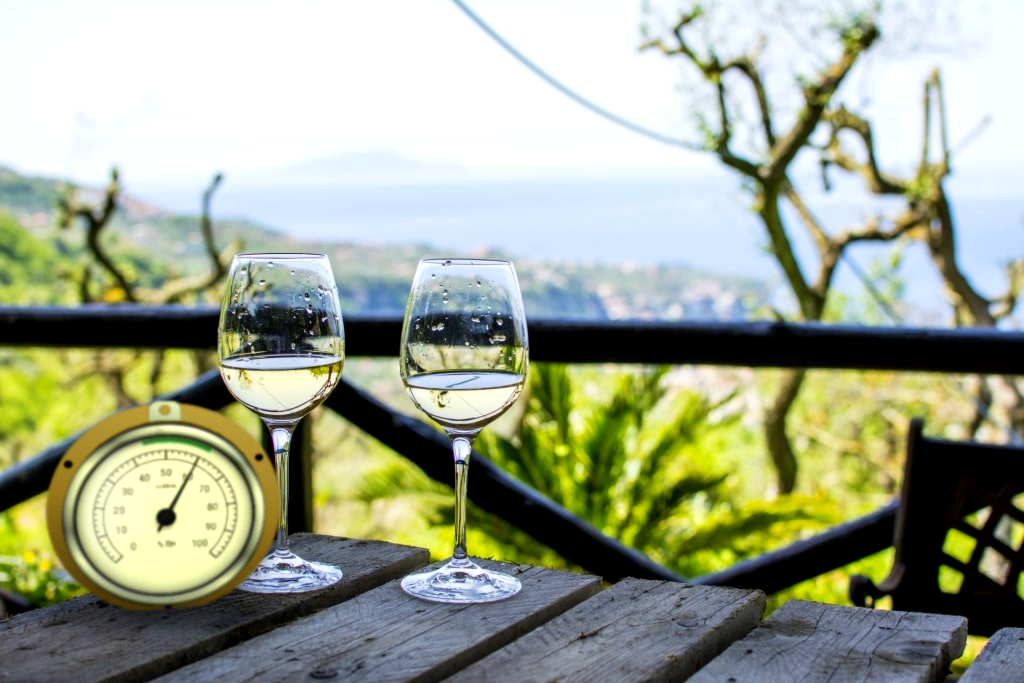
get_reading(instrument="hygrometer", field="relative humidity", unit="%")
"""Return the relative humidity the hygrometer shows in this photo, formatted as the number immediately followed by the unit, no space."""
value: 60%
